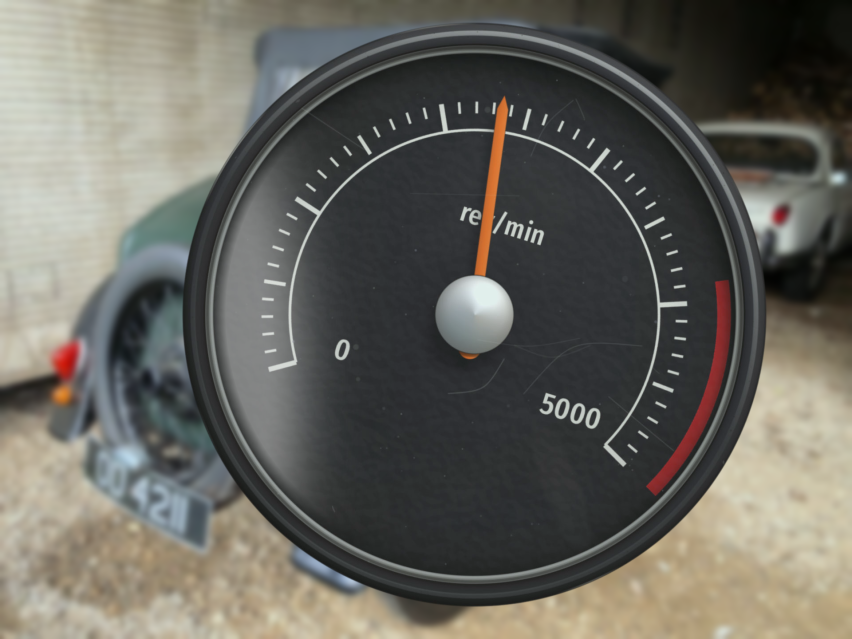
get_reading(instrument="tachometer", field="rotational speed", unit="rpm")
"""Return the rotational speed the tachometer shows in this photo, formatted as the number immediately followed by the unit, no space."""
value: 2350rpm
